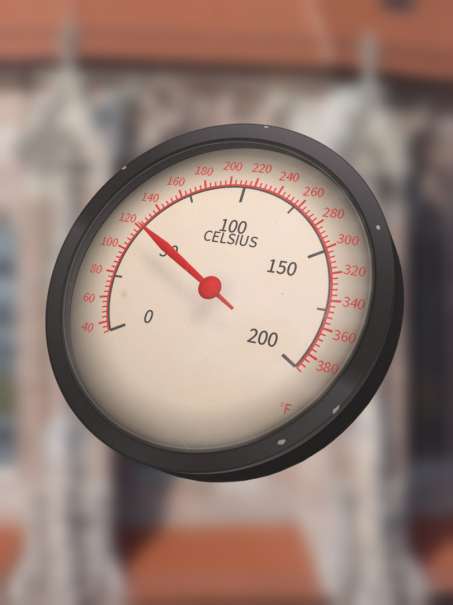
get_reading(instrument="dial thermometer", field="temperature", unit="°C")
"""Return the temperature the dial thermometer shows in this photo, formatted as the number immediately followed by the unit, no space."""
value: 50°C
